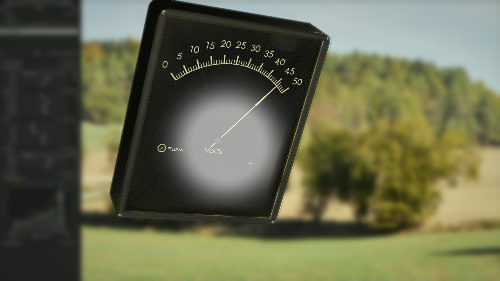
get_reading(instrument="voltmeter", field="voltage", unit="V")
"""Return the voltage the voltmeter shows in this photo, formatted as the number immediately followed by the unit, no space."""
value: 45V
